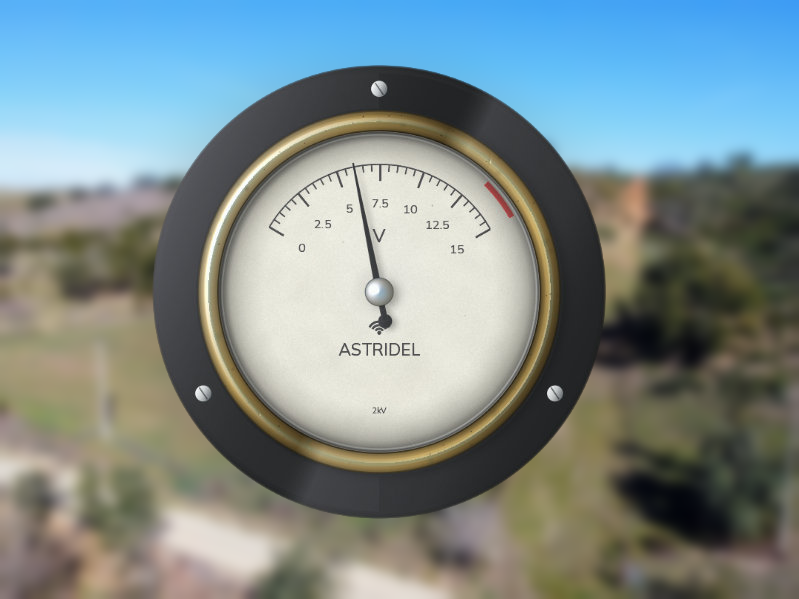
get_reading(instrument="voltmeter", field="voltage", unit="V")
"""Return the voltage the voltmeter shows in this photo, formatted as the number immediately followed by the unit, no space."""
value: 6V
